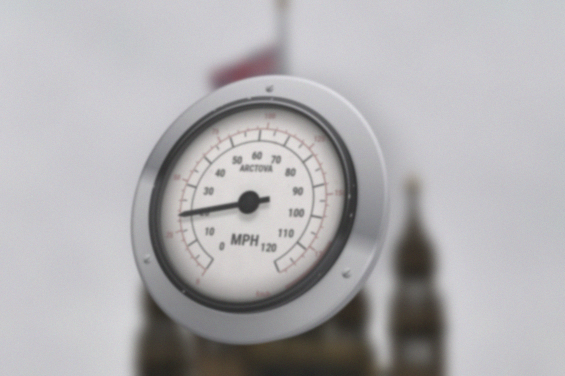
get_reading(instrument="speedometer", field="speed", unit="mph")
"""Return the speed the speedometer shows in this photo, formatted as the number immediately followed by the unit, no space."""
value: 20mph
